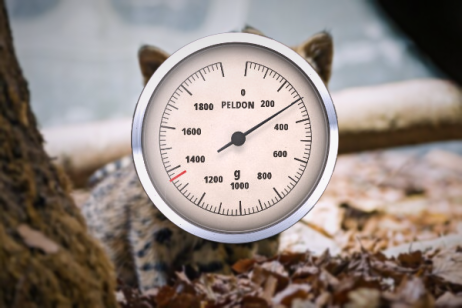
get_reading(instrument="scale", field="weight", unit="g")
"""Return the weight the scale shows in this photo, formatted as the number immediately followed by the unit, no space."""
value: 300g
